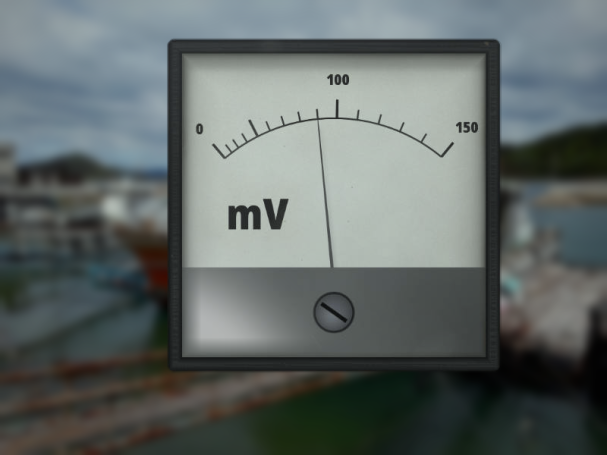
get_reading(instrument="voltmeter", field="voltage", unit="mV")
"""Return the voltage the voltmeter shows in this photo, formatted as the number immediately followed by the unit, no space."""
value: 90mV
